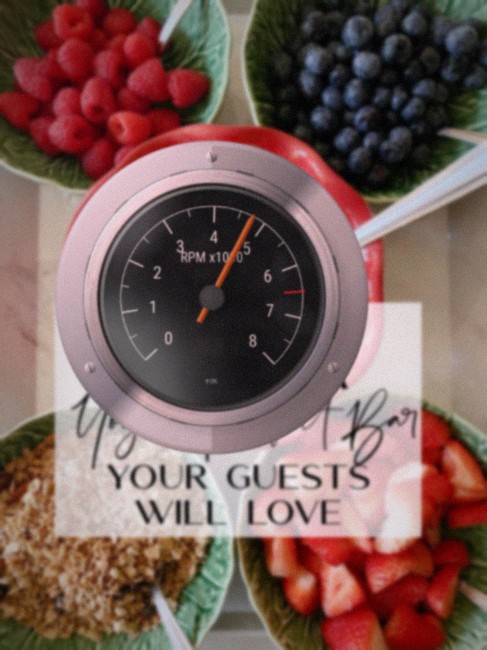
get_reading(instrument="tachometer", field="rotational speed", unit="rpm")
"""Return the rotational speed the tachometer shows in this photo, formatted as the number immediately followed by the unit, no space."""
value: 4750rpm
